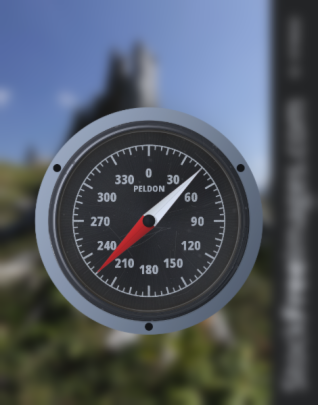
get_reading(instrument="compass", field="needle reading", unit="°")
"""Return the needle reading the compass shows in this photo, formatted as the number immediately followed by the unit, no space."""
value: 225°
